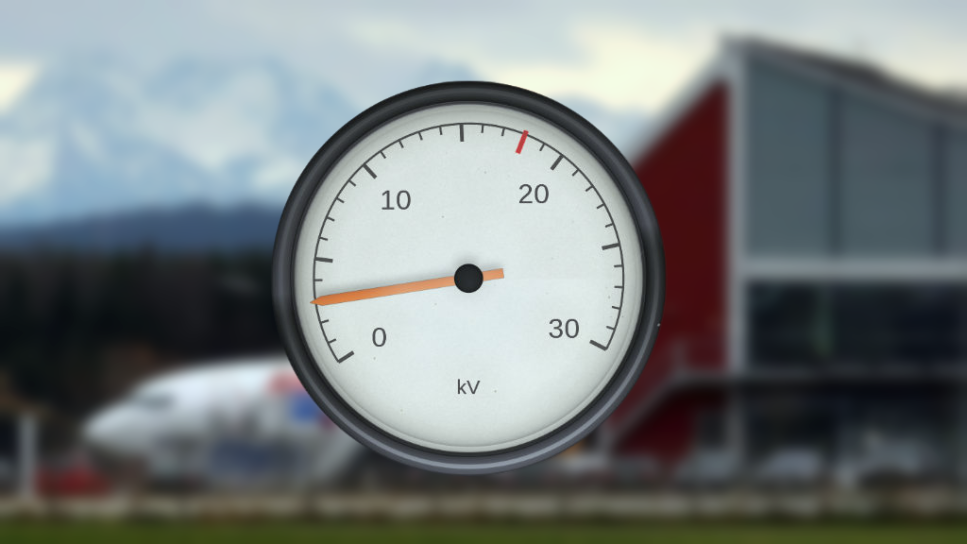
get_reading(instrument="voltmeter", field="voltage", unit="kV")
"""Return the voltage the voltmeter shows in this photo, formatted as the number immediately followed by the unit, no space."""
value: 3kV
